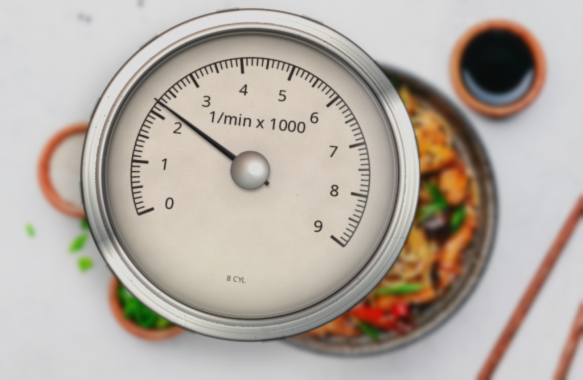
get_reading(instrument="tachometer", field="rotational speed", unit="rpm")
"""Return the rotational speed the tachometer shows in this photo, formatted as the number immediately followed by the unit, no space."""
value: 2200rpm
